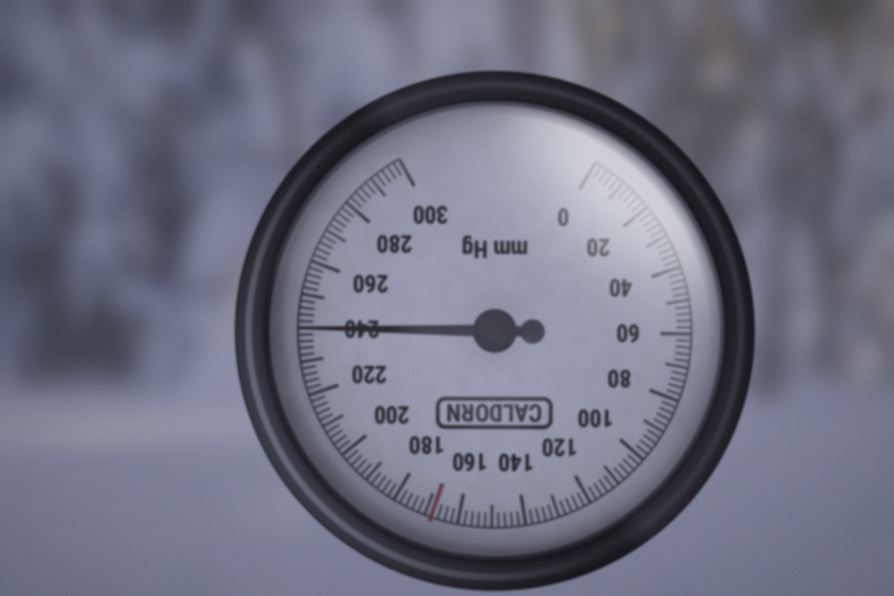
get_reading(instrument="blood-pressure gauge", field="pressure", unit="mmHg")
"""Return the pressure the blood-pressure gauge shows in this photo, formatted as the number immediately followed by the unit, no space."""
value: 240mmHg
